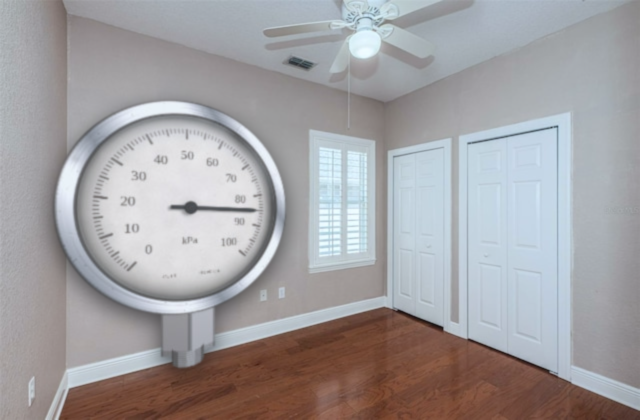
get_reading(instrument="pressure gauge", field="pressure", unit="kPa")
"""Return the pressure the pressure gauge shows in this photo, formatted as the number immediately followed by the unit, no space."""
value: 85kPa
